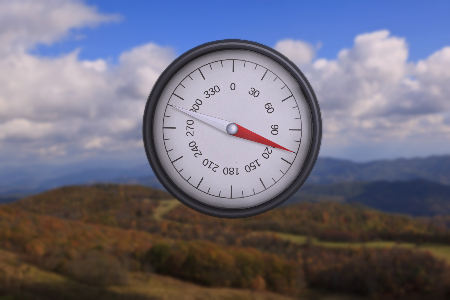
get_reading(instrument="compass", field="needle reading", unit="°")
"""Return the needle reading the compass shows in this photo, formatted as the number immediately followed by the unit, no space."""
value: 110°
